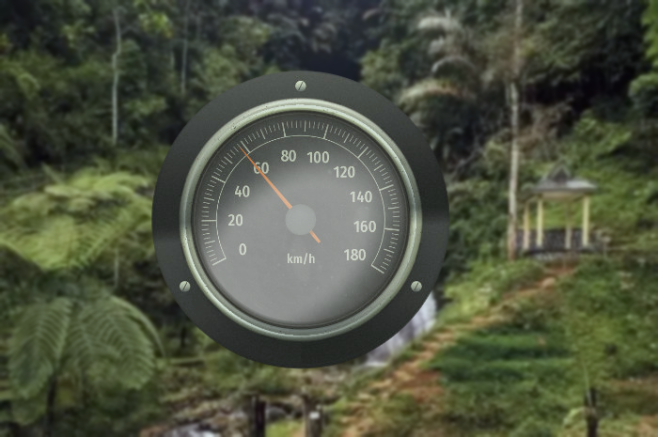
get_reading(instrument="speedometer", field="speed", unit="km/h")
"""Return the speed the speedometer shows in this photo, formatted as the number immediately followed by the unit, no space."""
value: 58km/h
